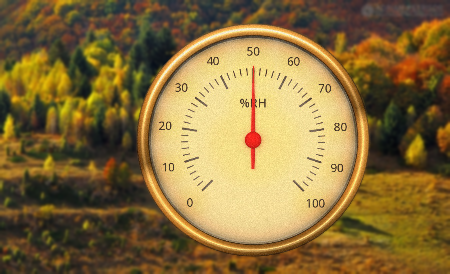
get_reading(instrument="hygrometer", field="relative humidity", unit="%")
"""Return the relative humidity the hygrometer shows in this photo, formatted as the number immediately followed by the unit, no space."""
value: 50%
